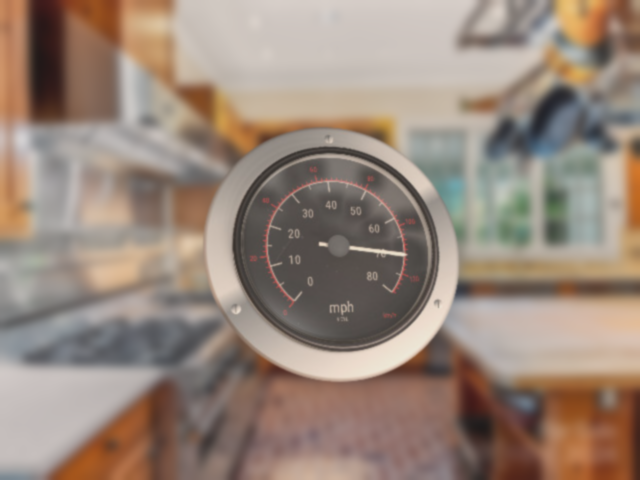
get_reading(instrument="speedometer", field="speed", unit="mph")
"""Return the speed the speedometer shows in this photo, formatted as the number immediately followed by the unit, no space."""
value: 70mph
